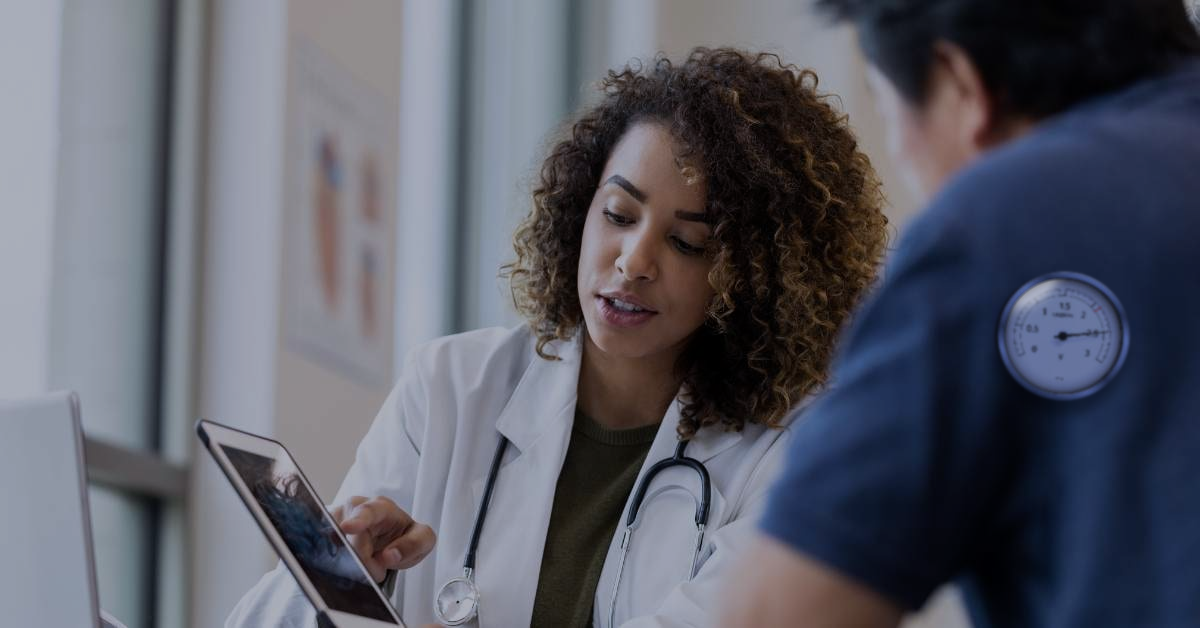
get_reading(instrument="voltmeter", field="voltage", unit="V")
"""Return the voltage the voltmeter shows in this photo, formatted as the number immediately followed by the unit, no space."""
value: 2.5V
